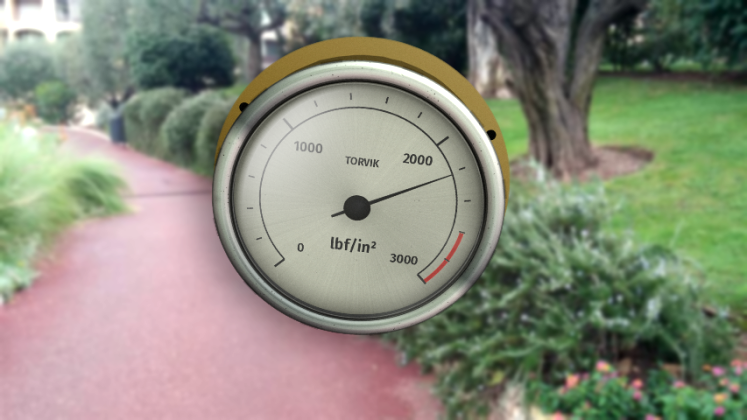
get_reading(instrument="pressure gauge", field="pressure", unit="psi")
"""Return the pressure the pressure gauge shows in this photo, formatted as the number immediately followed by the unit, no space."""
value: 2200psi
